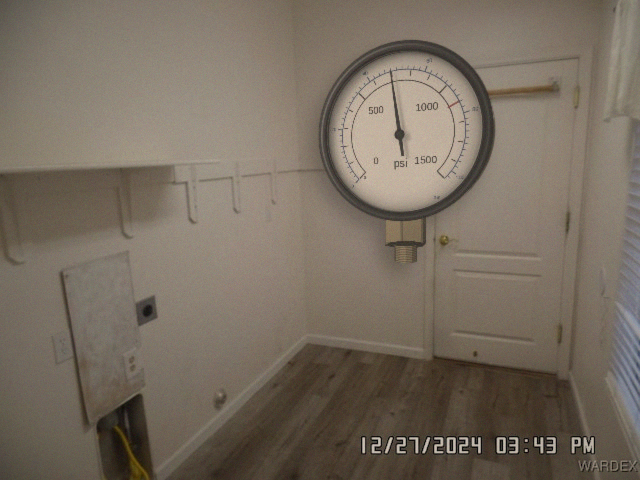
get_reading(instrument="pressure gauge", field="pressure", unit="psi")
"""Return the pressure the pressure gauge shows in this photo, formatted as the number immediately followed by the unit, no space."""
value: 700psi
